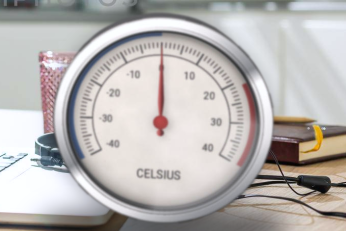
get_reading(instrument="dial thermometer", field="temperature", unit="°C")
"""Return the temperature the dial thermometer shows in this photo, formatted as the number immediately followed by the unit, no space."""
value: 0°C
